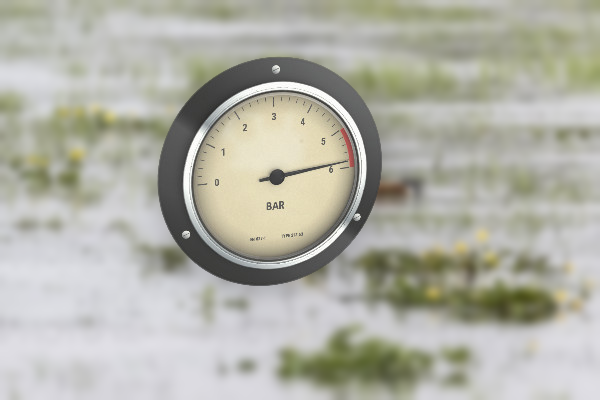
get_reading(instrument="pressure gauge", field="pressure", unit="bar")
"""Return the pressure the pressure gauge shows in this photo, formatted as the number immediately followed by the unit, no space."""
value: 5.8bar
